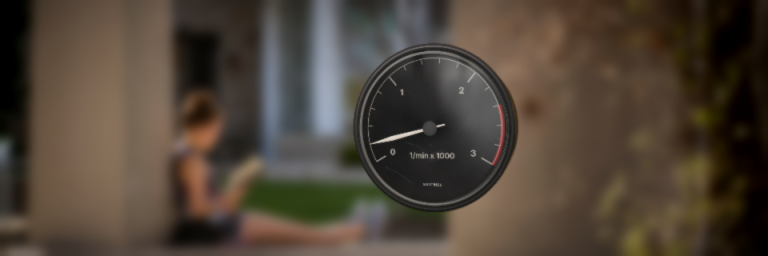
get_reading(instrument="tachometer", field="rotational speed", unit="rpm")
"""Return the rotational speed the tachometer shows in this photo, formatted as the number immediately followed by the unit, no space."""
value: 200rpm
